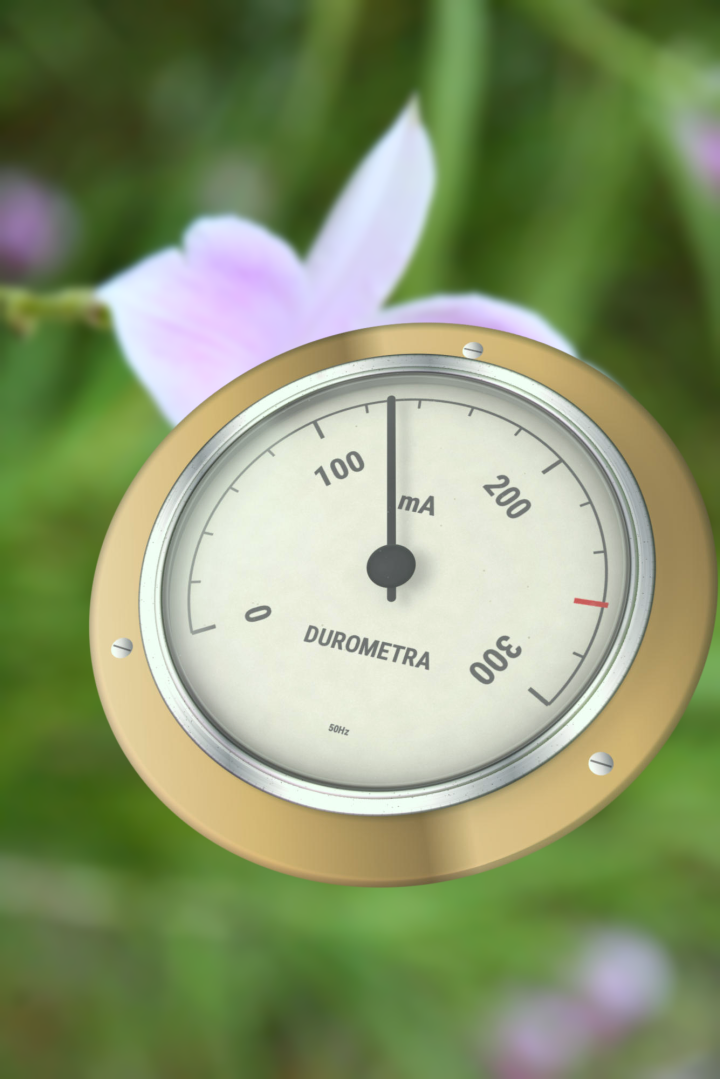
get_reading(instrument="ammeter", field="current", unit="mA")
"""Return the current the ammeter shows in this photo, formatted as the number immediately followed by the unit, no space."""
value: 130mA
